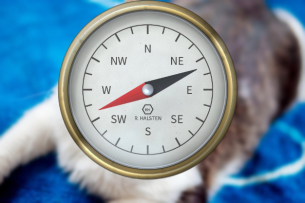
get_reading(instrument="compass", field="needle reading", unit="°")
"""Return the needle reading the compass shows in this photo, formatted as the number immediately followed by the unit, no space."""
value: 247.5°
